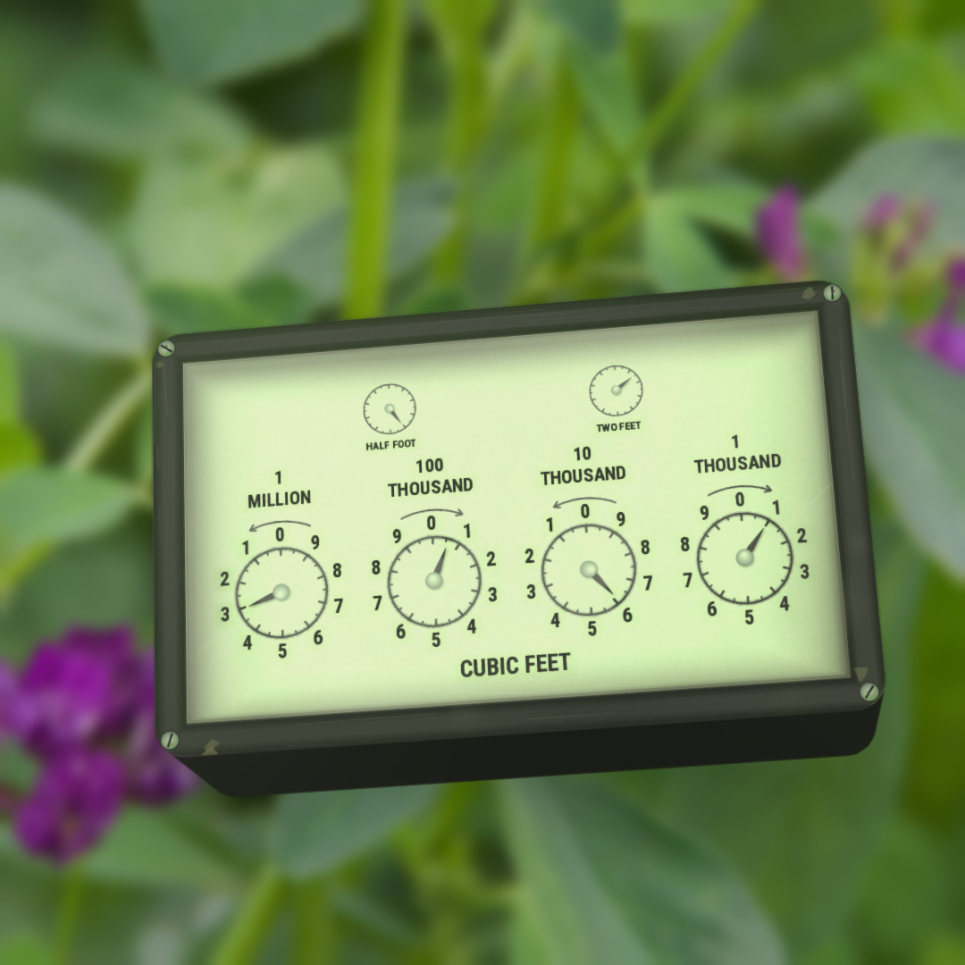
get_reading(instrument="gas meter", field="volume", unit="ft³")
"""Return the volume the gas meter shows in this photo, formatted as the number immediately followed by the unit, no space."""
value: 306100ft³
